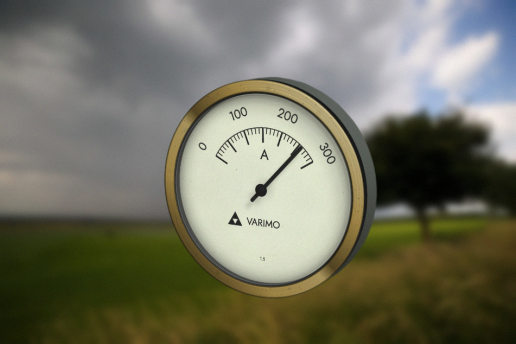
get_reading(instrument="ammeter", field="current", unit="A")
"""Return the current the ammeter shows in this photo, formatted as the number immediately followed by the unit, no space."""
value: 260A
